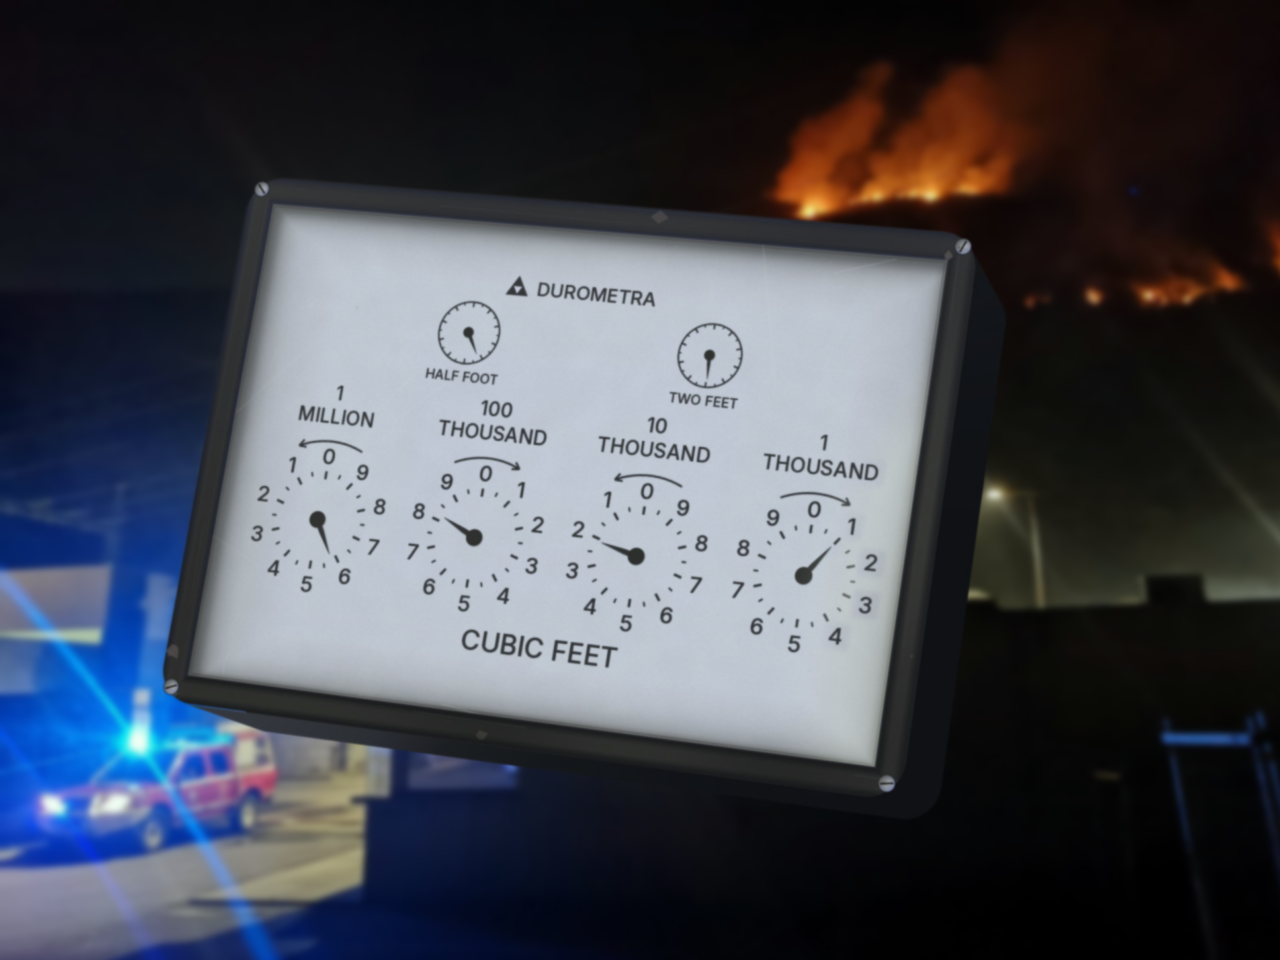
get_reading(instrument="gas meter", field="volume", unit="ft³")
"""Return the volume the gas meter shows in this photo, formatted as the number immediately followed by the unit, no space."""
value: 582100ft³
